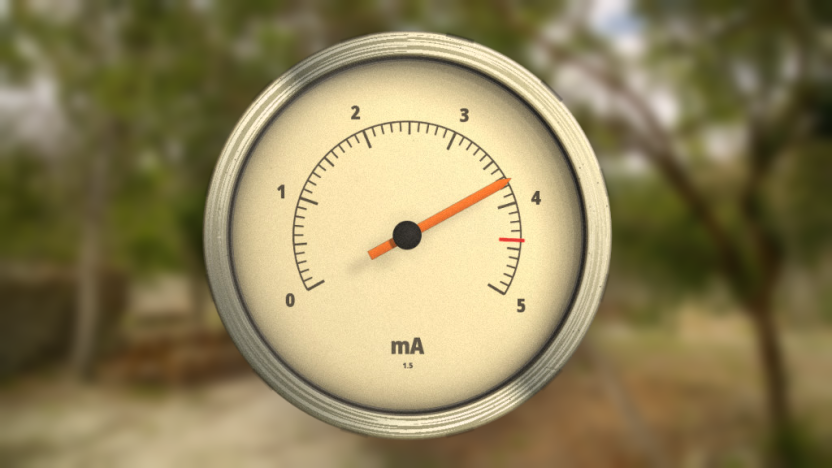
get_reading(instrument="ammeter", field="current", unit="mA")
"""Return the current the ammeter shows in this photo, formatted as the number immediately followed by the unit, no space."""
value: 3.75mA
